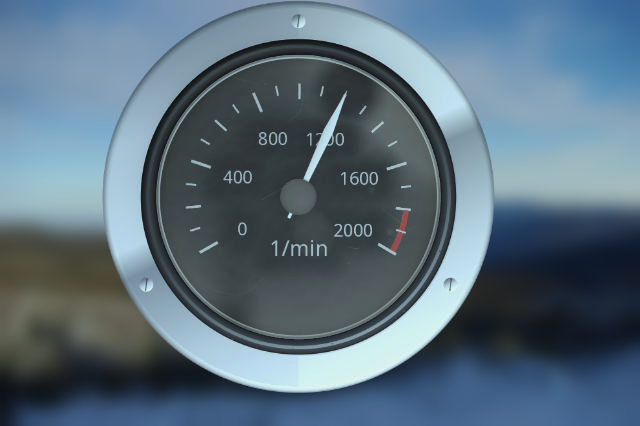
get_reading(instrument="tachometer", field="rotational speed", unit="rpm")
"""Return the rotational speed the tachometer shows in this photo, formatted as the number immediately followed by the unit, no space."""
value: 1200rpm
